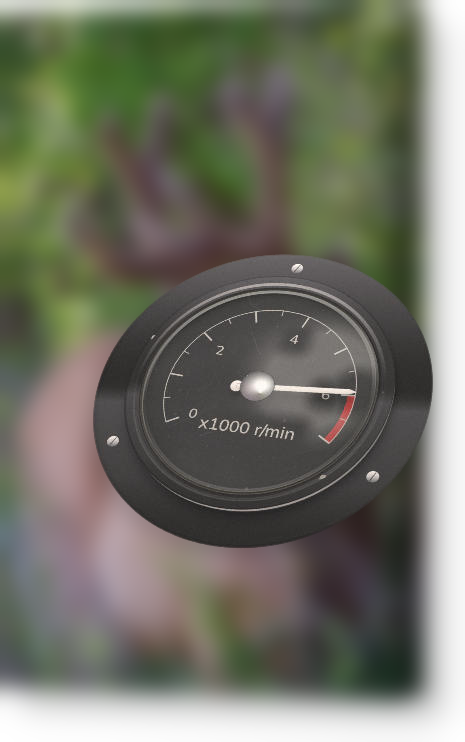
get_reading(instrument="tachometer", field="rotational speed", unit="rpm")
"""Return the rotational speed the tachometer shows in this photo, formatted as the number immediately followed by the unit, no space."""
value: 6000rpm
